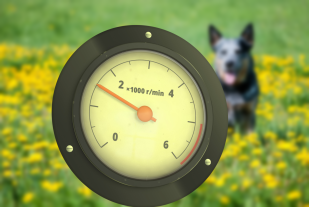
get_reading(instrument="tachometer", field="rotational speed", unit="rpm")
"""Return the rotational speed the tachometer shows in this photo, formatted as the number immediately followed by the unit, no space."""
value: 1500rpm
